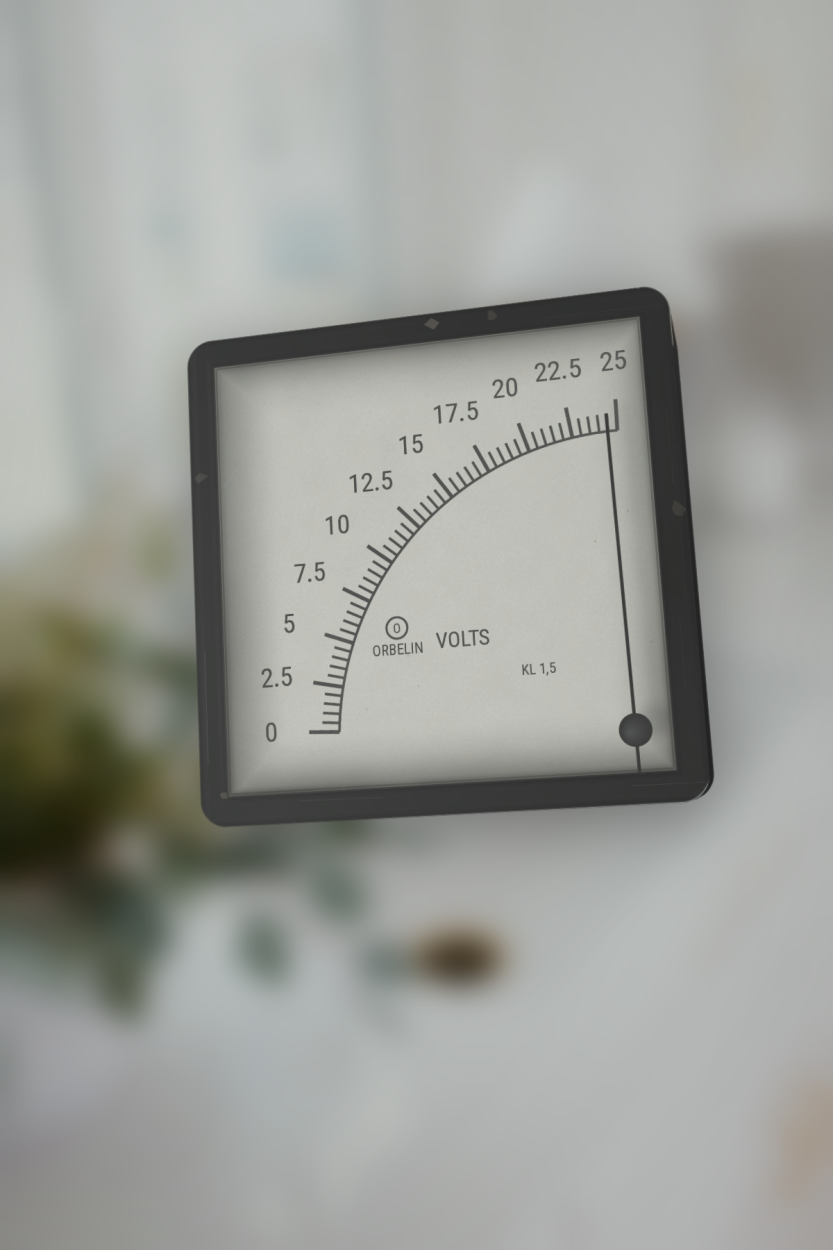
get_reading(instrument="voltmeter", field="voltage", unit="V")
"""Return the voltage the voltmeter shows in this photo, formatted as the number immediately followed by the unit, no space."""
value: 24.5V
